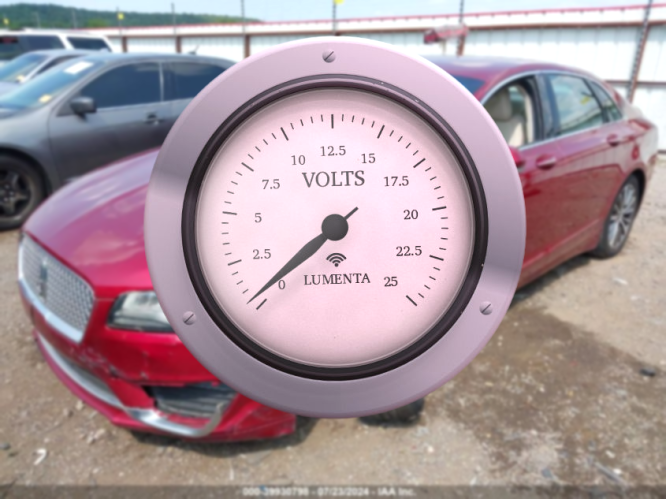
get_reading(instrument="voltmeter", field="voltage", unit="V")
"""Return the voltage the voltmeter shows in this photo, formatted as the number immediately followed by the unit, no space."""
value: 0.5V
